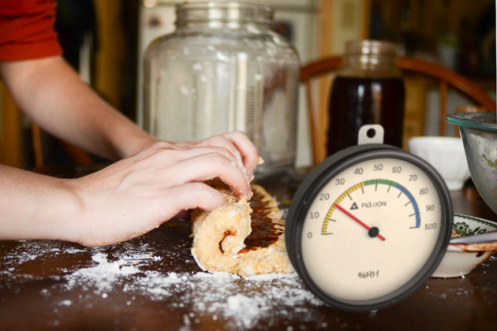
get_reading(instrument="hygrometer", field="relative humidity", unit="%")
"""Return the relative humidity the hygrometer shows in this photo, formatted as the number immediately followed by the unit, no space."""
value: 20%
